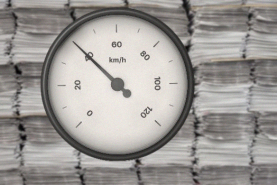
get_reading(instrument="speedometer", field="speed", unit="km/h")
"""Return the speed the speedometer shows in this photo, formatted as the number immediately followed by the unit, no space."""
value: 40km/h
